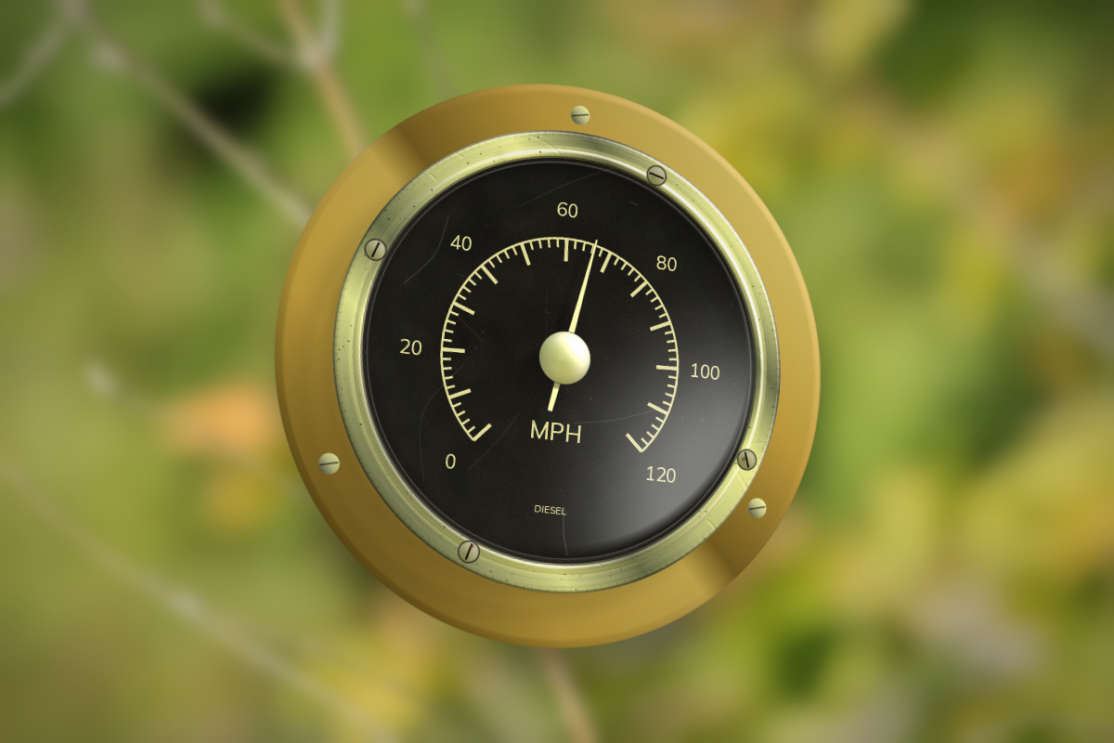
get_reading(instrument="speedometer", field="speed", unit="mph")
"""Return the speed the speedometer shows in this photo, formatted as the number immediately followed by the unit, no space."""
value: 66mph
